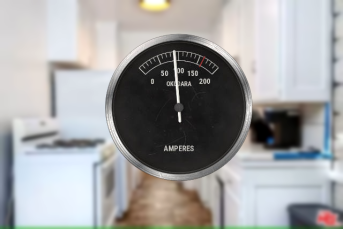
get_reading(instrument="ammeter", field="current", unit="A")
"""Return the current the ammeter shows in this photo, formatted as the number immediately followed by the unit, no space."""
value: 90A
